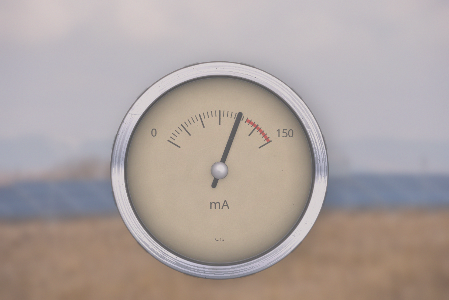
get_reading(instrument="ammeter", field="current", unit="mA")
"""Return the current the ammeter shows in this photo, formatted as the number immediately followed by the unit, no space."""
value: 100mA
